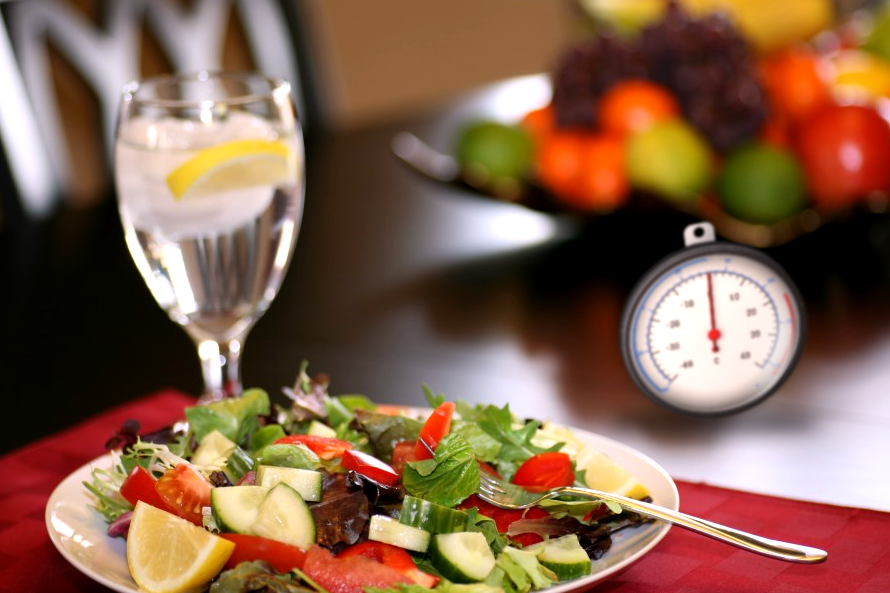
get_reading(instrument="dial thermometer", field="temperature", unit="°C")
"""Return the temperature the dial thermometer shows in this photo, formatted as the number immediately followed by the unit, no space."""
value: 0°C
